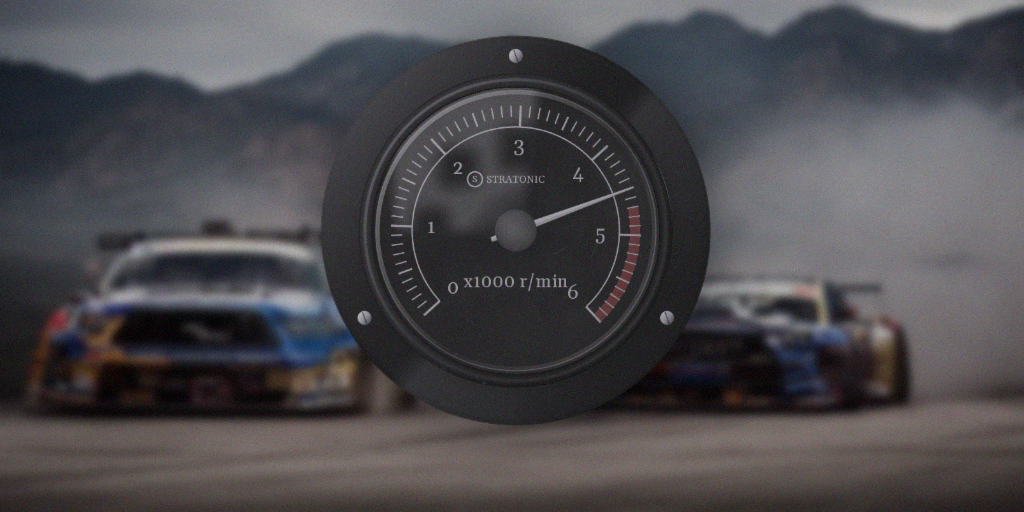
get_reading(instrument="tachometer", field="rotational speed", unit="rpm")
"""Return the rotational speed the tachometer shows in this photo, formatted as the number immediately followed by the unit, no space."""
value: 4500rpm
